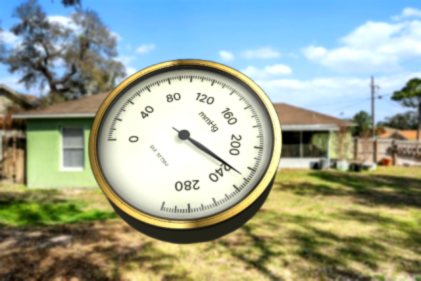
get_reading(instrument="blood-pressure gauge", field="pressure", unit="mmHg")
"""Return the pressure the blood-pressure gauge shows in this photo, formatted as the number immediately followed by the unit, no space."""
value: 230mmHg
